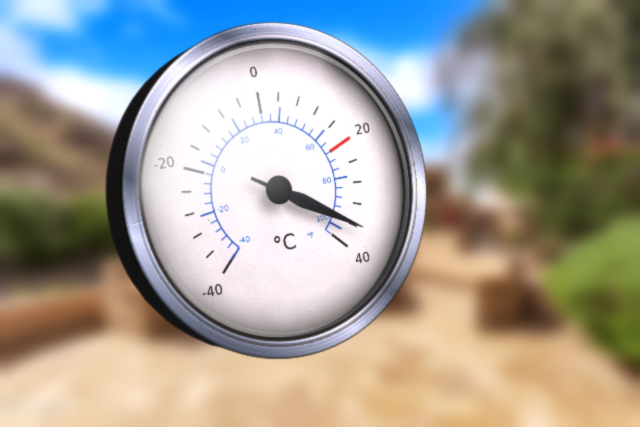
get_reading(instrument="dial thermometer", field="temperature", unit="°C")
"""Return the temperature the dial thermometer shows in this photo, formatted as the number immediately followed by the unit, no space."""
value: 36°C
